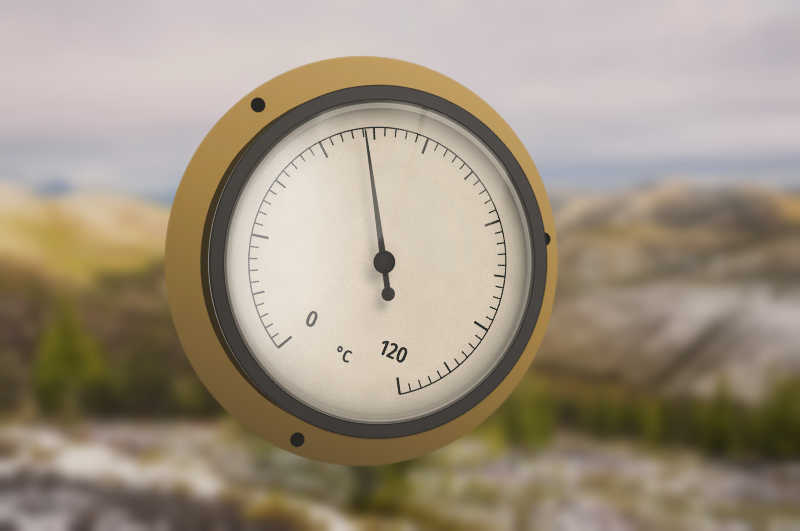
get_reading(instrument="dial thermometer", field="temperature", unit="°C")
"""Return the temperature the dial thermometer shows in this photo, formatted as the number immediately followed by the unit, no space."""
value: 48°C
